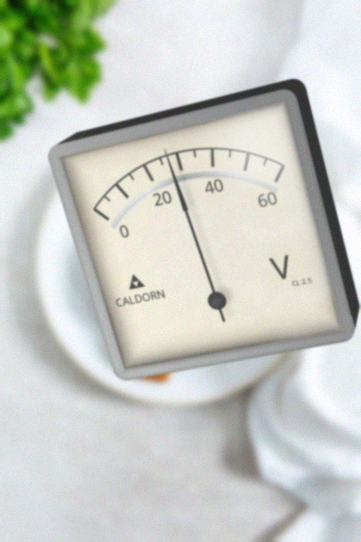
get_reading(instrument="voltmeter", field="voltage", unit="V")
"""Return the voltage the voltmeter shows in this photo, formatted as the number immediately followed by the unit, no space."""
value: 27.5V
